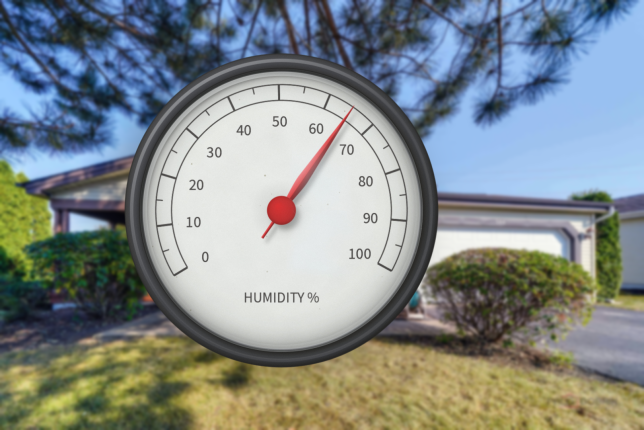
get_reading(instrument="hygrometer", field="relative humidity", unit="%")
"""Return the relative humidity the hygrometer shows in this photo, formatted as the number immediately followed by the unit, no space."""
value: 65%
